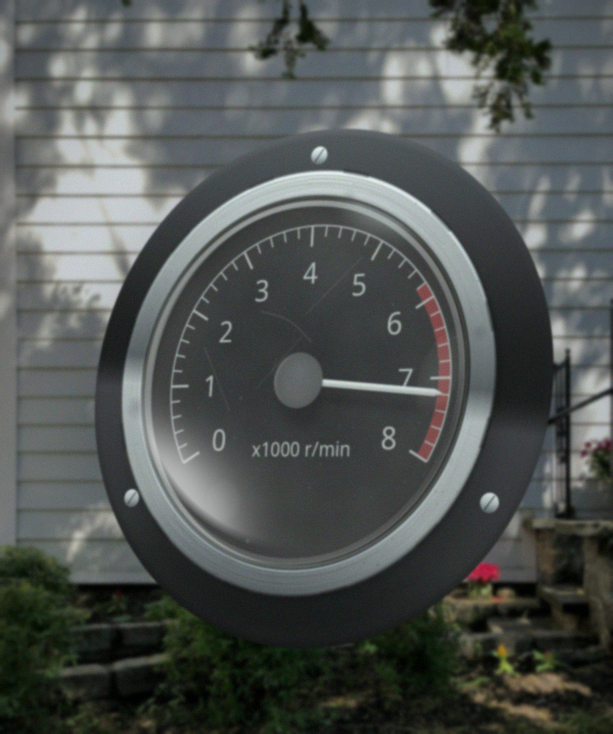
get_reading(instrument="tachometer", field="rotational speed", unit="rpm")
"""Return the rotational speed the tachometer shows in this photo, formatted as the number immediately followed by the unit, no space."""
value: 7200rpm
